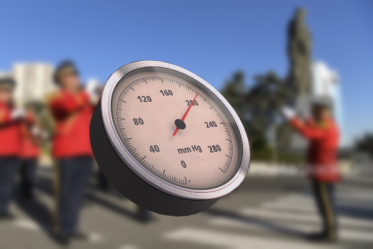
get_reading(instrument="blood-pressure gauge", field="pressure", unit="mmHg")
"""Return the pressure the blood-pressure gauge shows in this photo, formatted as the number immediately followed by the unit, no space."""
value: 200mmHg
